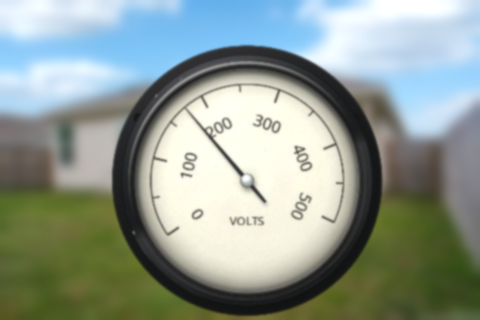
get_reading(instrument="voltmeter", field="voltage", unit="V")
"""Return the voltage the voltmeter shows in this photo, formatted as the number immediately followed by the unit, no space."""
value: 175V
